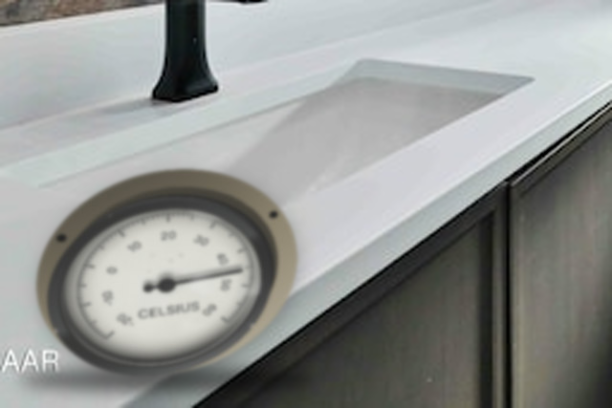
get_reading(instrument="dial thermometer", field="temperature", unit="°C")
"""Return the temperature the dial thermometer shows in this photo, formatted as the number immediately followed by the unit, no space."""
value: 45°C
